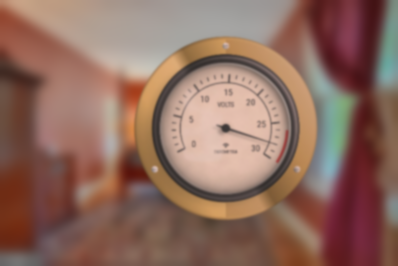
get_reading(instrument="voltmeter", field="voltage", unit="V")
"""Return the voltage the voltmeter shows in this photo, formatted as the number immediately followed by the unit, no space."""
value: 28V
